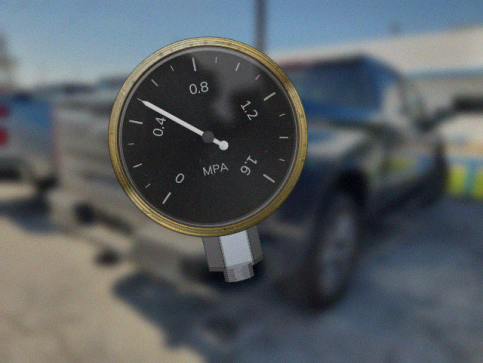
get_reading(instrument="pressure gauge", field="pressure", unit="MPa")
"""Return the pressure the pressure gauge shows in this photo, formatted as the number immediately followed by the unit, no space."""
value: 0.5MPa
